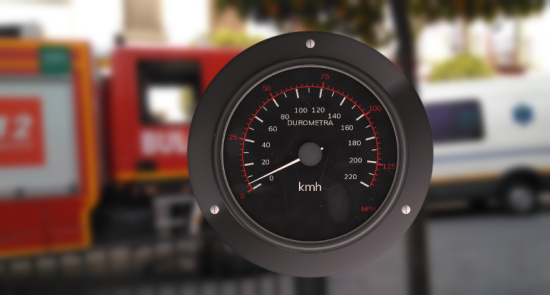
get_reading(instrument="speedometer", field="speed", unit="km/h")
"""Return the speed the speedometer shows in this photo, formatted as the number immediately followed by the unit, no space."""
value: 5km/h
